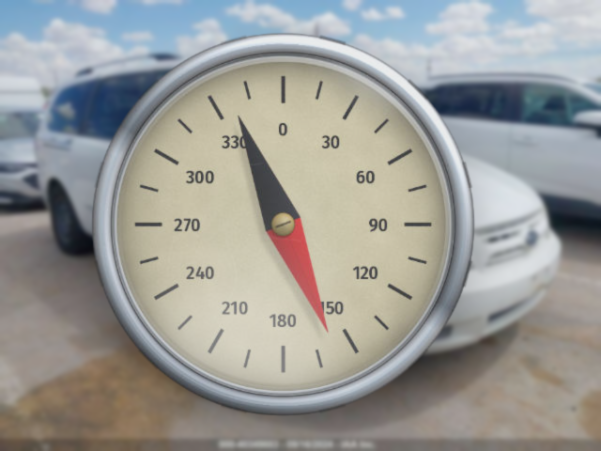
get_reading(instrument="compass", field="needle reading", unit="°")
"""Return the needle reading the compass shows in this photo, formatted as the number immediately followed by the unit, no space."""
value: 157.5°
